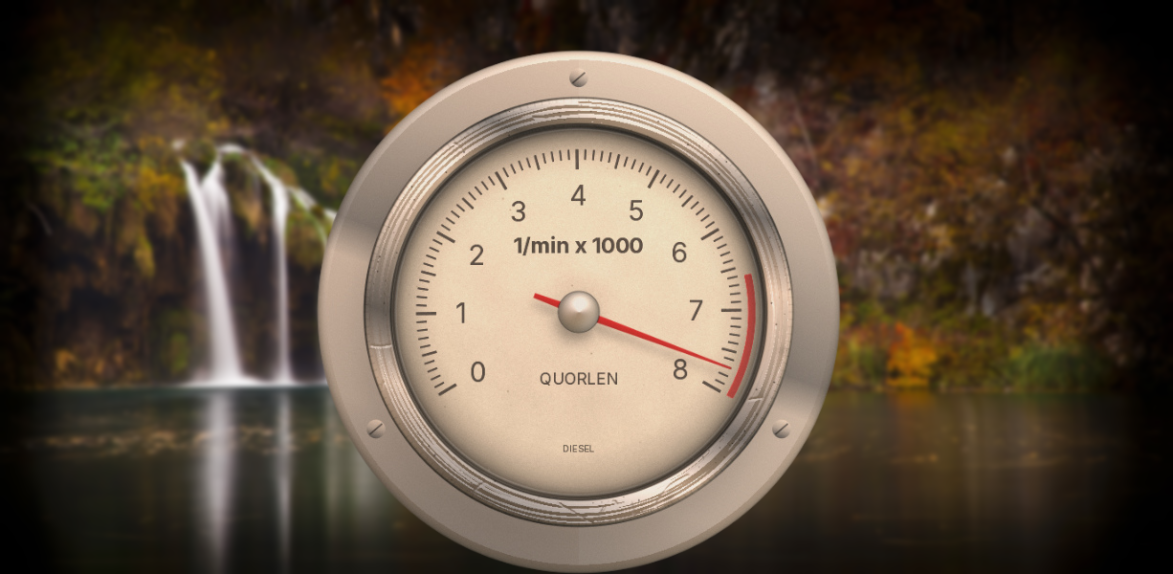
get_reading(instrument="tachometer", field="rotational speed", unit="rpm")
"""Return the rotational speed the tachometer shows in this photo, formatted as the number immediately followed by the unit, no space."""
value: 7700rpm
